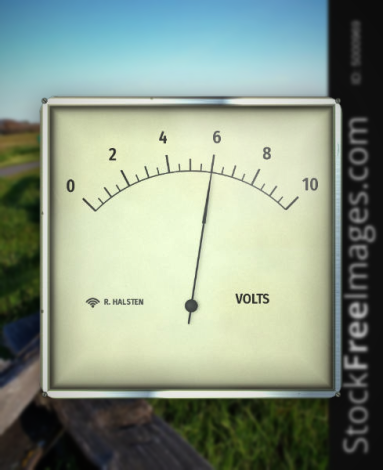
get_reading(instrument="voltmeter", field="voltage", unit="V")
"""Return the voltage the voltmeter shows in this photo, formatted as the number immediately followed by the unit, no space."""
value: 6V
